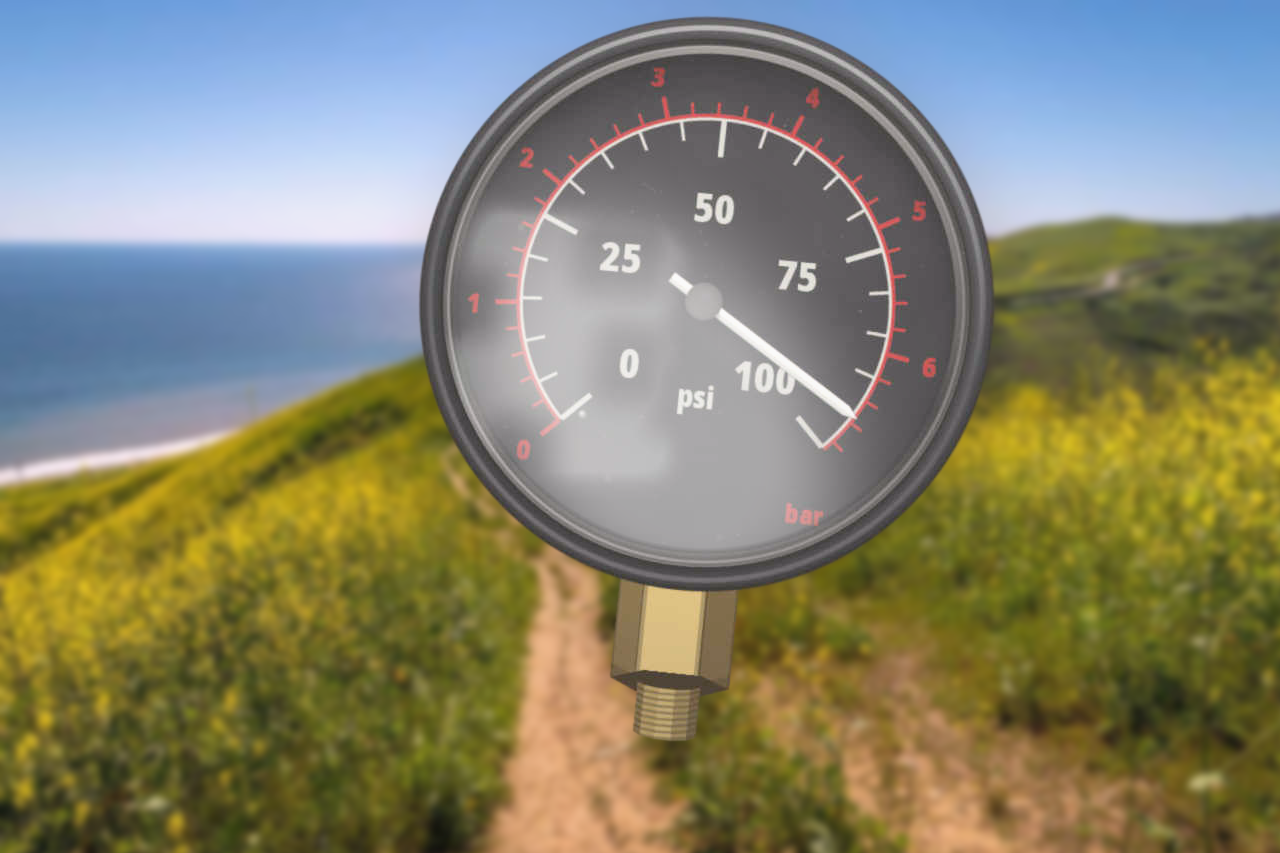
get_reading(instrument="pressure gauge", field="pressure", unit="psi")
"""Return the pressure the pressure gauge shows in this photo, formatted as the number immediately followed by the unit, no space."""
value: 95psi
